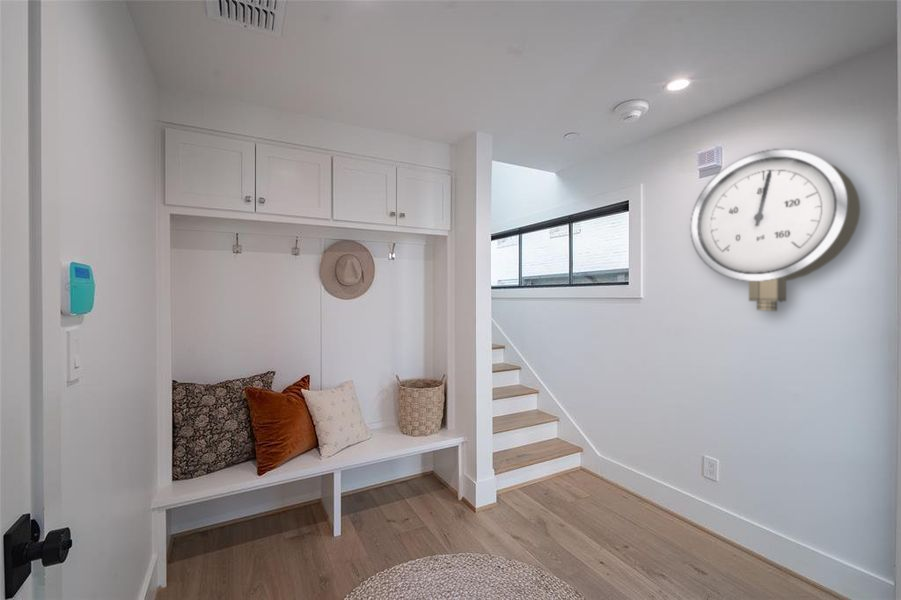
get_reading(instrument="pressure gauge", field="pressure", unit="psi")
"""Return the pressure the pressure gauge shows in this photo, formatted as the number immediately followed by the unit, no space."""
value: 85psi
